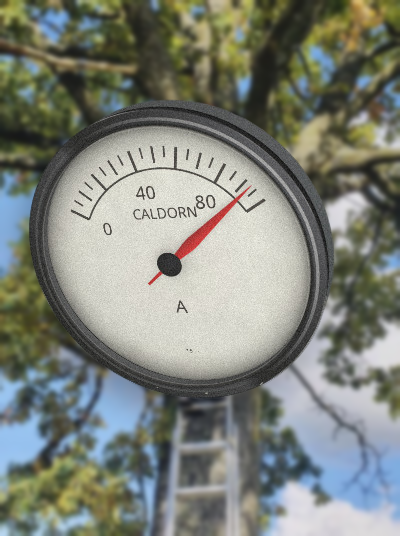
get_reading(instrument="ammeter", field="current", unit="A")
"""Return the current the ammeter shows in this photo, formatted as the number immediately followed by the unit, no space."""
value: 92.5A
